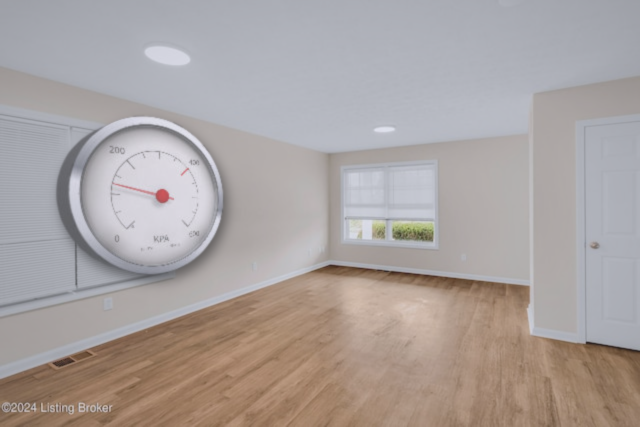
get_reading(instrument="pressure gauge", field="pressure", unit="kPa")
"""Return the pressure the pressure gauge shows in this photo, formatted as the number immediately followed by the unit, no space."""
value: 125kPa
